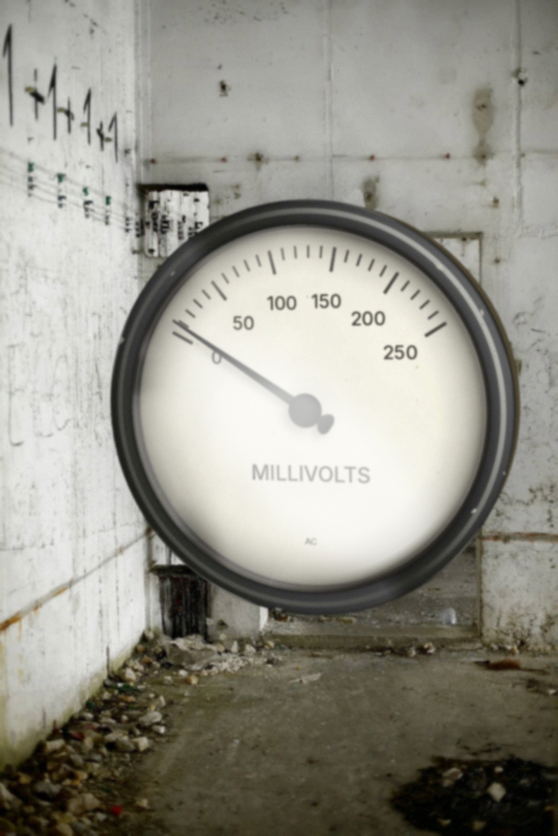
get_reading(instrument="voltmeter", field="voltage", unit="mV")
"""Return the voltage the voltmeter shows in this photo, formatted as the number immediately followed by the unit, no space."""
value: 10mV
